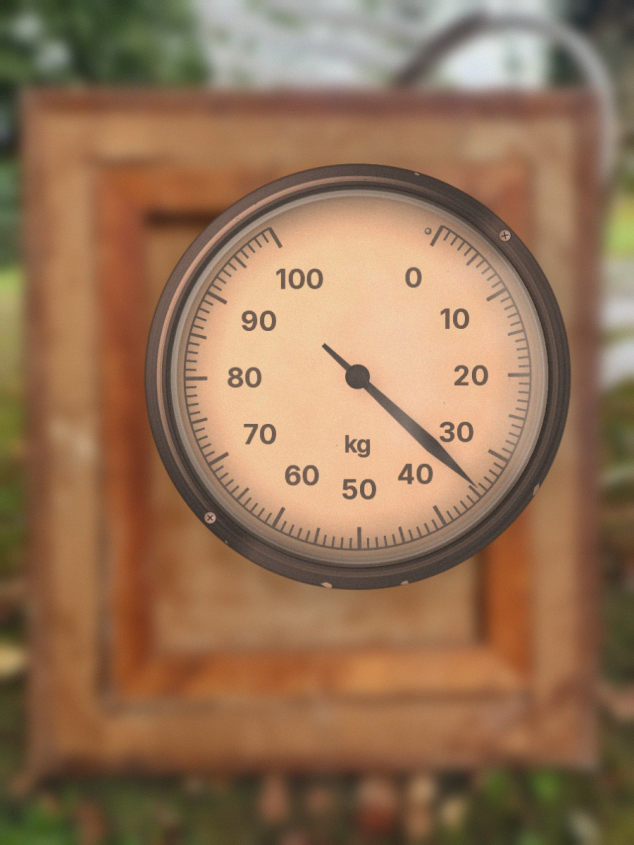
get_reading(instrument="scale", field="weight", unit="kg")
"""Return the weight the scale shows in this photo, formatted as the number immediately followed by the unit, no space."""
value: 34.5kg
